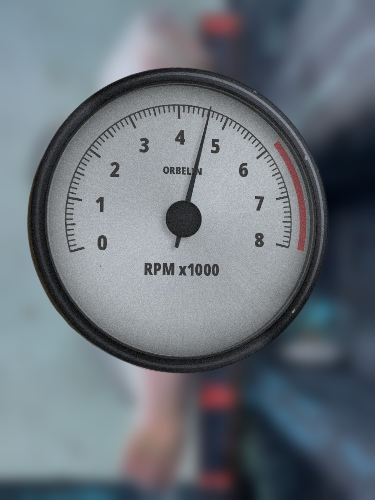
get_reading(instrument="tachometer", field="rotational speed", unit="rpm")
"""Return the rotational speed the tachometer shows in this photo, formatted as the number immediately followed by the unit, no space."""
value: 4600rpm
